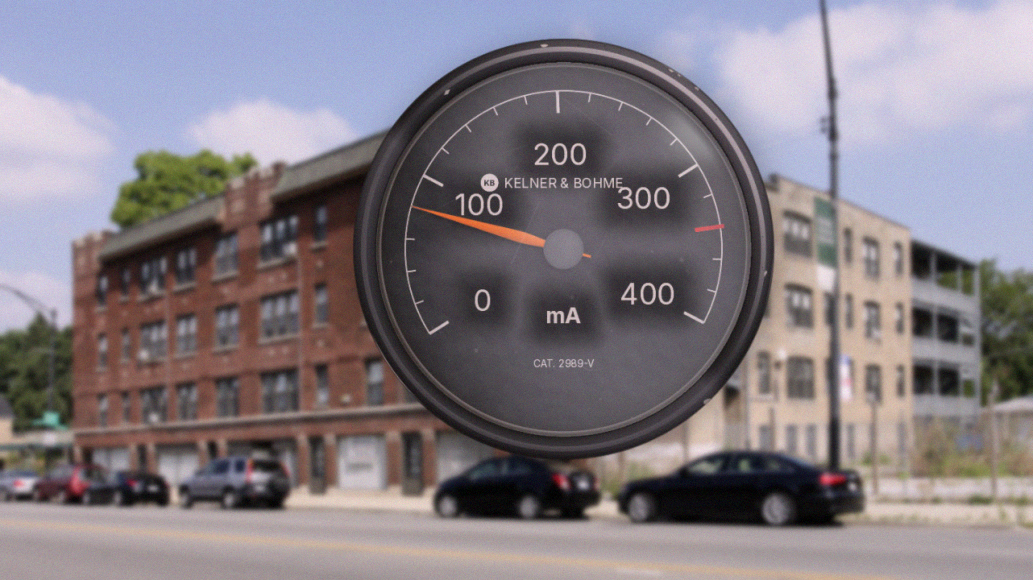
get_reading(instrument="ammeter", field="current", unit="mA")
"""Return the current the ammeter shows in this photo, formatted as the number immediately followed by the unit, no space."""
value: 80mA
